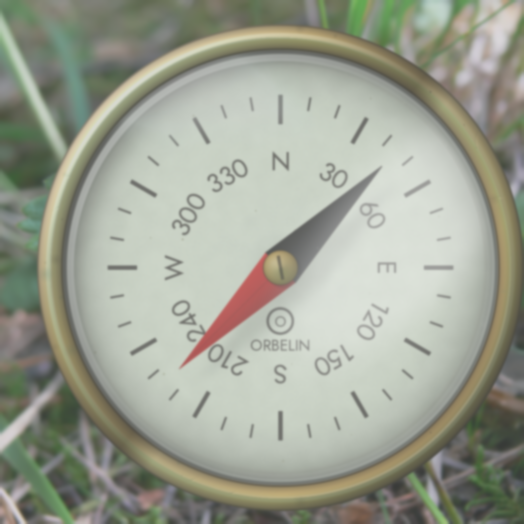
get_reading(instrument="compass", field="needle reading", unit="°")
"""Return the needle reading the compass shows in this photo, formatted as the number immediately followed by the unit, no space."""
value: 225°
